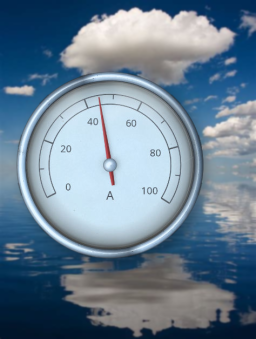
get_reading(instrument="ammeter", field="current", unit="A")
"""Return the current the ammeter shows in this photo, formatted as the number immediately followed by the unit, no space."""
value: 45A
